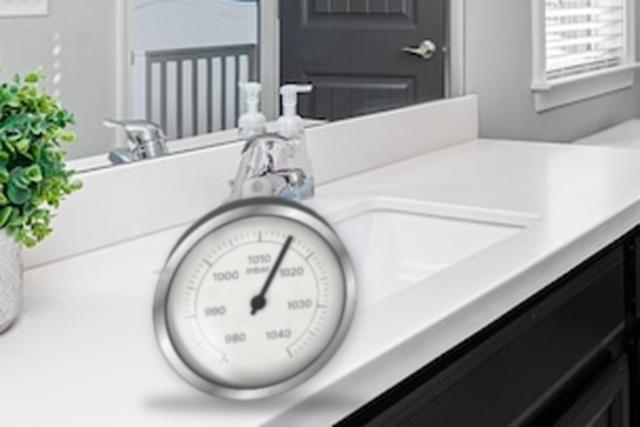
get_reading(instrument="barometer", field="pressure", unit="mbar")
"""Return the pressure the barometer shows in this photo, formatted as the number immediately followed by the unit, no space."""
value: 1015mbar
